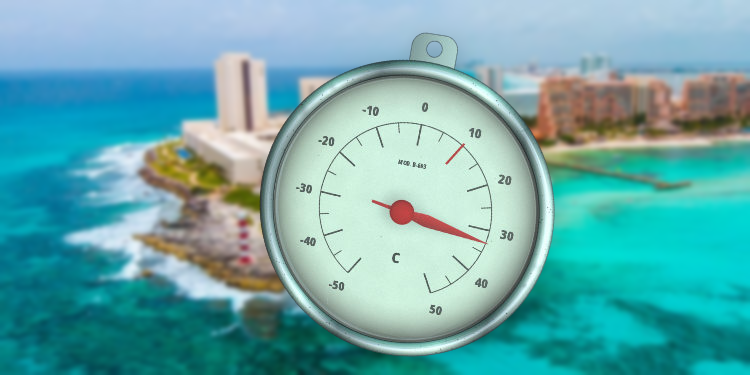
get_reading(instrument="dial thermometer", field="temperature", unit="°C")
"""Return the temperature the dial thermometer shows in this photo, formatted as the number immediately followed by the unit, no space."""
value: 32.5°C
